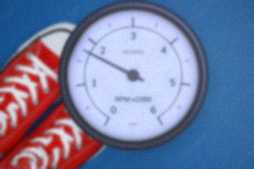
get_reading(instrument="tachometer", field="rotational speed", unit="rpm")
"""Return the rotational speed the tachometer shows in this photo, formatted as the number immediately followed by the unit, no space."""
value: 1750rpm
